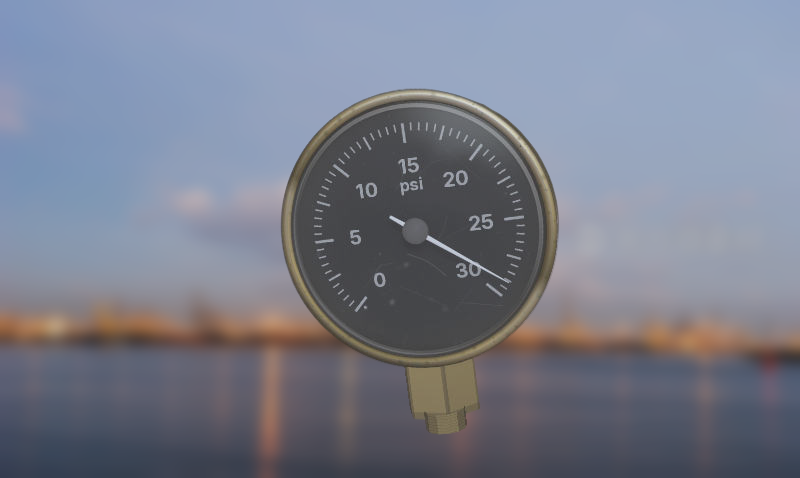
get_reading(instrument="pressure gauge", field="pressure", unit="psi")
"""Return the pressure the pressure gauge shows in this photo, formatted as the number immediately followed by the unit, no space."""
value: 29psi
